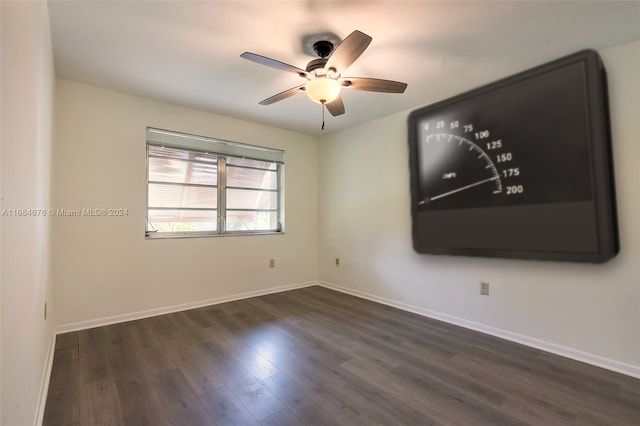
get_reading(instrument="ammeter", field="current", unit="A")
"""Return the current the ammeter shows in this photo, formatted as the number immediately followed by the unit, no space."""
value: 175A
